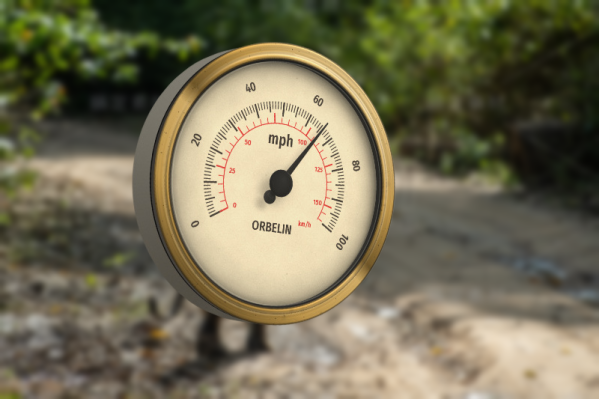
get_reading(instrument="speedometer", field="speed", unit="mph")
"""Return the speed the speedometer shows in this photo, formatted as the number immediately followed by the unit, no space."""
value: 65mph
